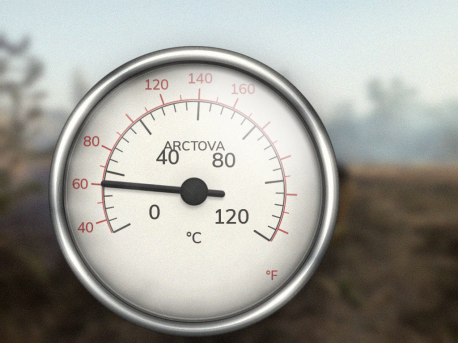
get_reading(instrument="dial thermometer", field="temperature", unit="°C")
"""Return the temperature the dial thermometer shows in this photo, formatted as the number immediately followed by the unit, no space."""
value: 16°C
